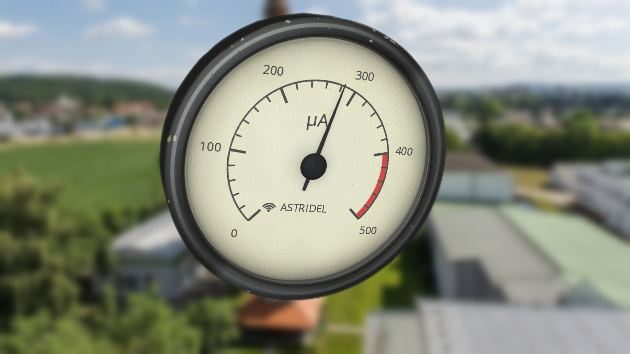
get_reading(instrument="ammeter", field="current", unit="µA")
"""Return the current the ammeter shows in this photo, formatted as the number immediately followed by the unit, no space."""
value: 280µA
